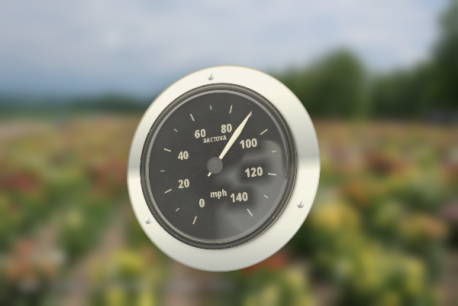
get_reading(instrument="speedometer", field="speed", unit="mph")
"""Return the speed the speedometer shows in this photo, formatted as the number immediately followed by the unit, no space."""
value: 90mph
